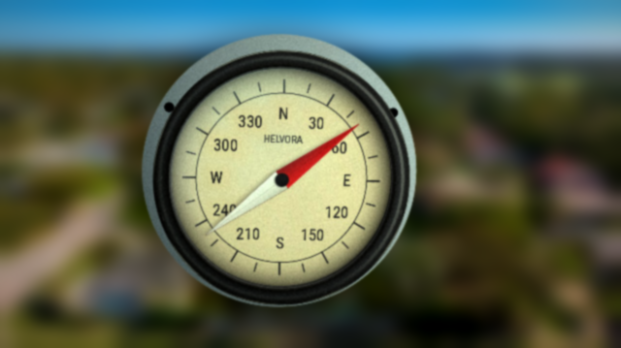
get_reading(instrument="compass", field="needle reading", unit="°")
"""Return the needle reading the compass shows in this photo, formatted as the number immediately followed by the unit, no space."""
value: 52.5°
